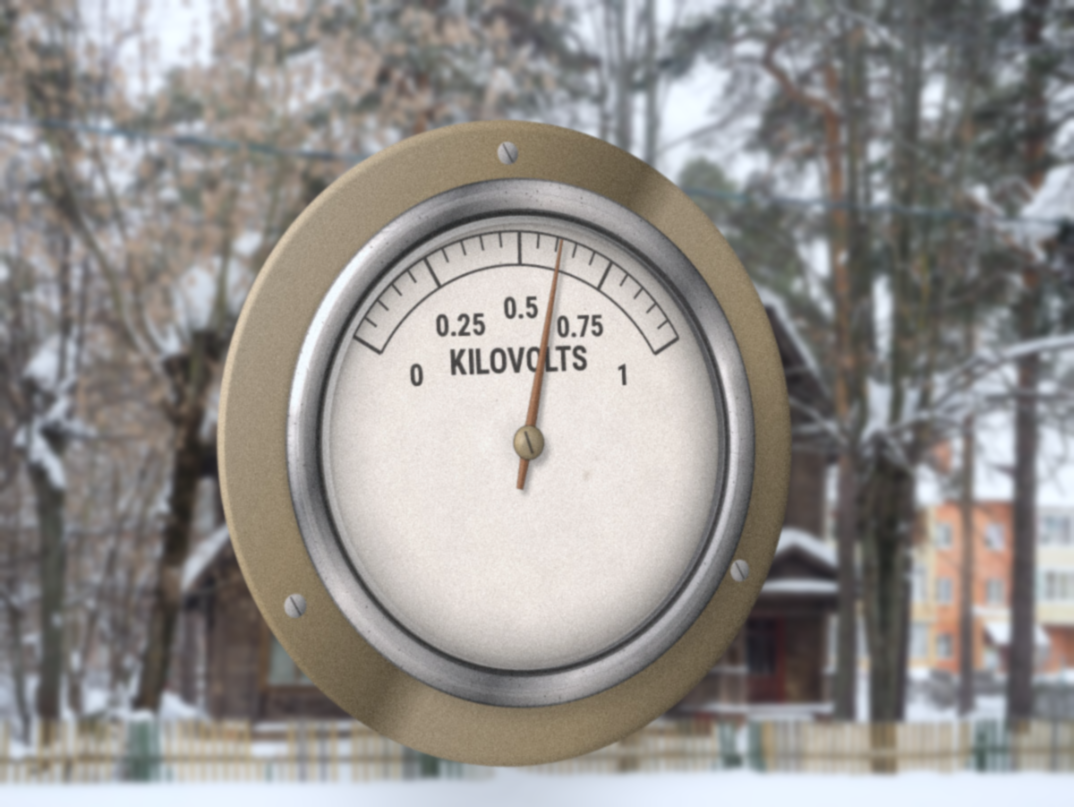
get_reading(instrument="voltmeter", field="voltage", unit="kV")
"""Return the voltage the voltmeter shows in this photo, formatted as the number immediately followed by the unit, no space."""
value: 0.6kV
